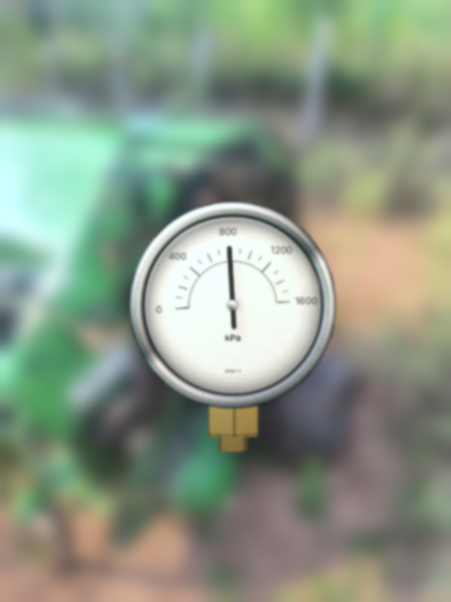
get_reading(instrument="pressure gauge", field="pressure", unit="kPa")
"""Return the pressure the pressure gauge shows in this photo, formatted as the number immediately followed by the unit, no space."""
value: 800kPa
